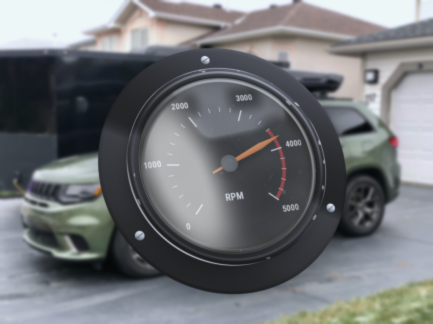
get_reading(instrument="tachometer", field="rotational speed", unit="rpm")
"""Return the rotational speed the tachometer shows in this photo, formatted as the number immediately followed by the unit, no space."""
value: 3800rpm
